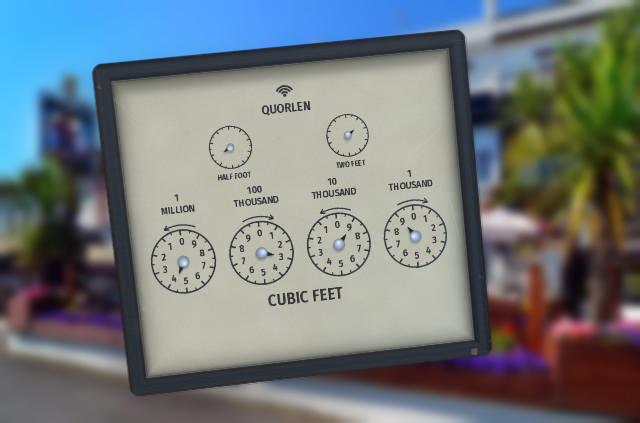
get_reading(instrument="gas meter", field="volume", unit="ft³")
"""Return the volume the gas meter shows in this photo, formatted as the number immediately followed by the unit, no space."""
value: 428900ft³
